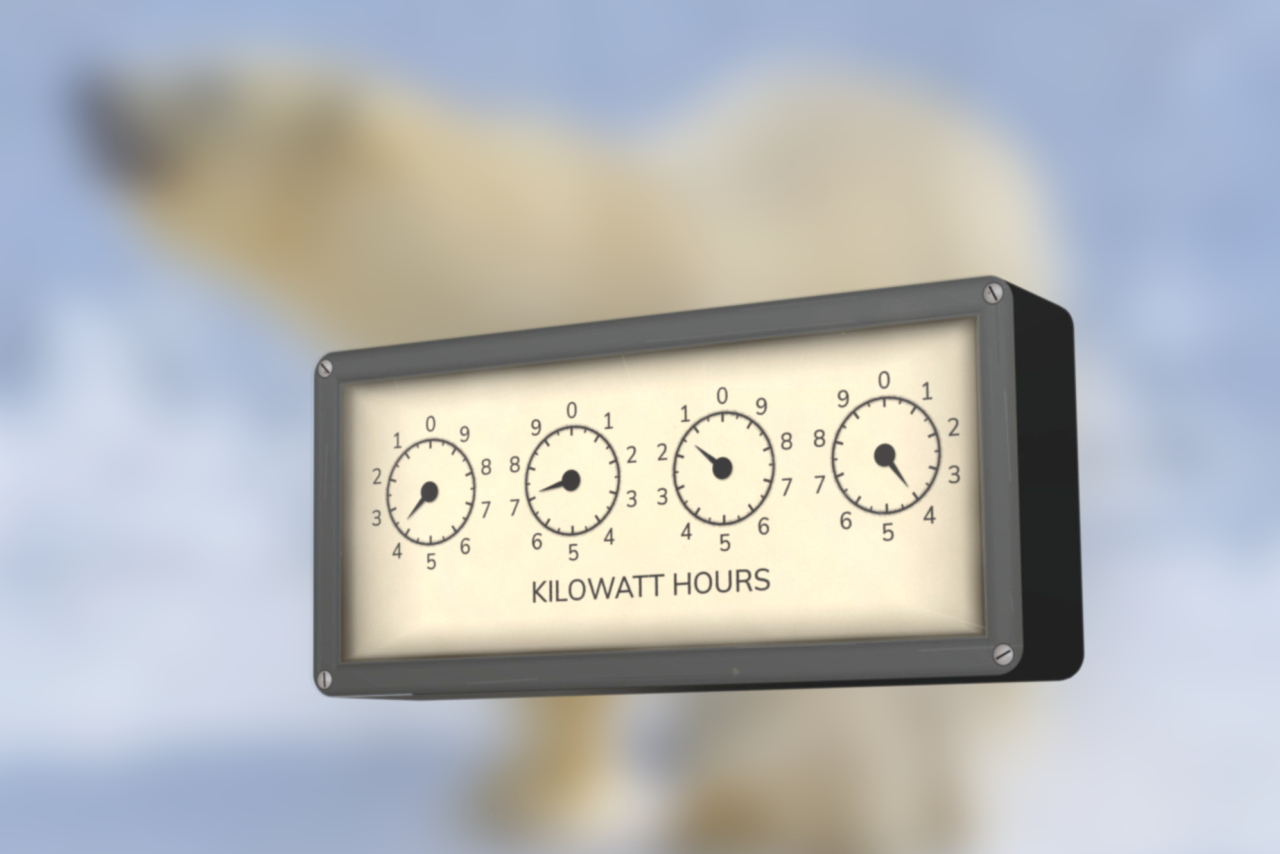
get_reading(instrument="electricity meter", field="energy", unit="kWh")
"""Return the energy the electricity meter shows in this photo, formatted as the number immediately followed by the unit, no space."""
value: 3714kWh
